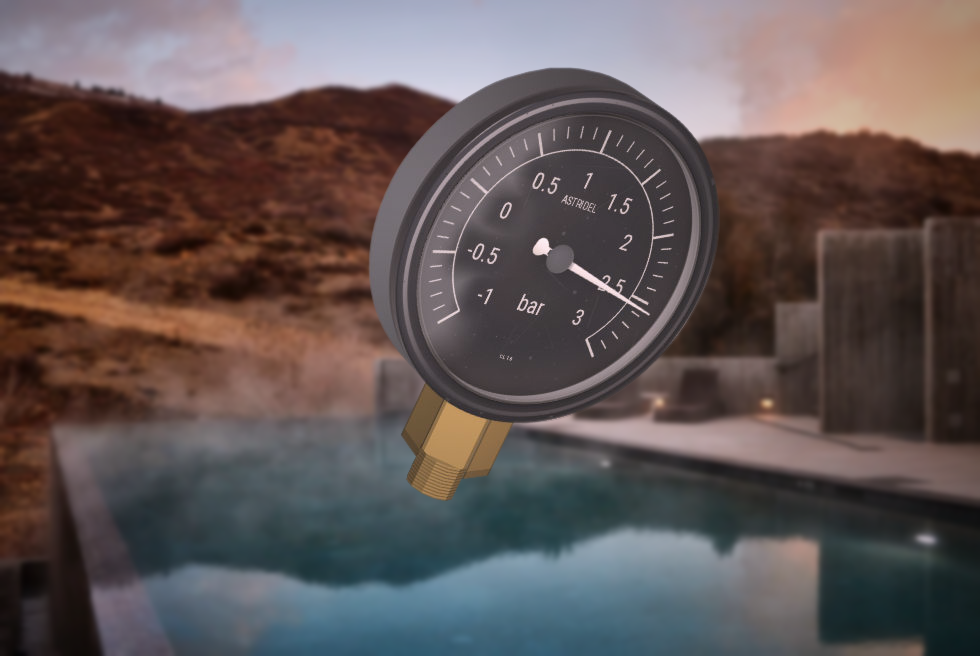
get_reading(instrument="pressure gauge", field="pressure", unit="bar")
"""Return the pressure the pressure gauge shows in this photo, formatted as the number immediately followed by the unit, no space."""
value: 2.55bar
